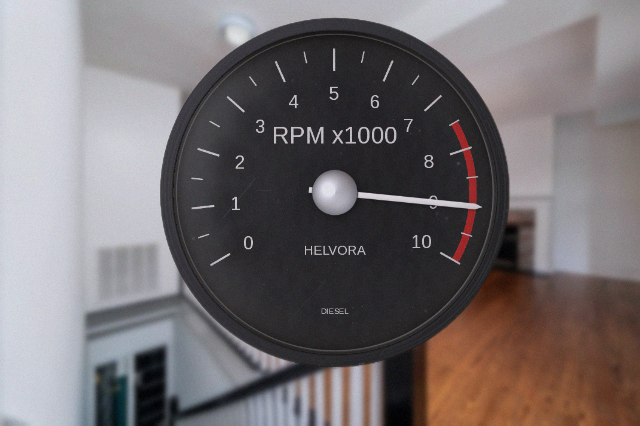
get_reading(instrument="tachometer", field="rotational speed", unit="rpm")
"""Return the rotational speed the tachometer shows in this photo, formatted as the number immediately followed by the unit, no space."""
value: 9000rpm
